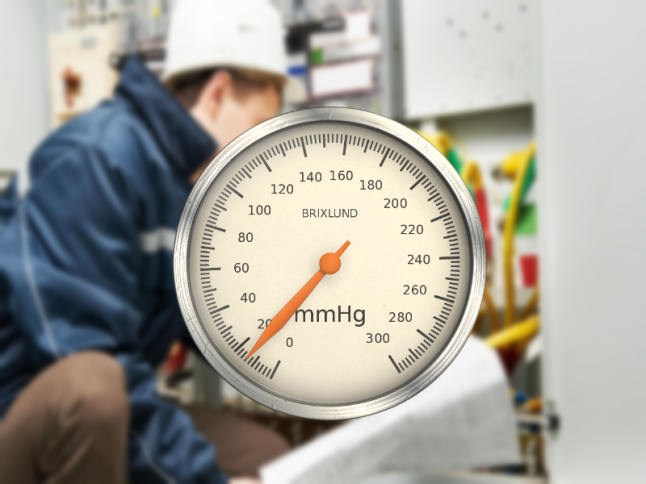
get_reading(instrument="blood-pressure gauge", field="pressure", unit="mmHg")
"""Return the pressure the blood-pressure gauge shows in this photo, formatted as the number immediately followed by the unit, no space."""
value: 14mmHg
